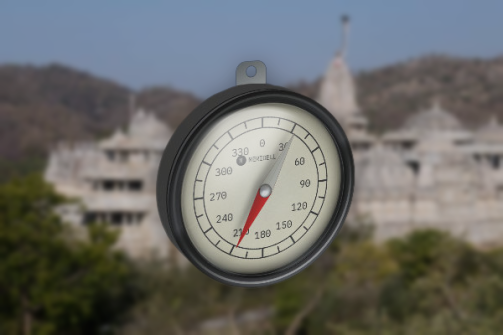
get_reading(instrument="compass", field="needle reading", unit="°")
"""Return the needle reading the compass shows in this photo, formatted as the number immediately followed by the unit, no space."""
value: 210°
